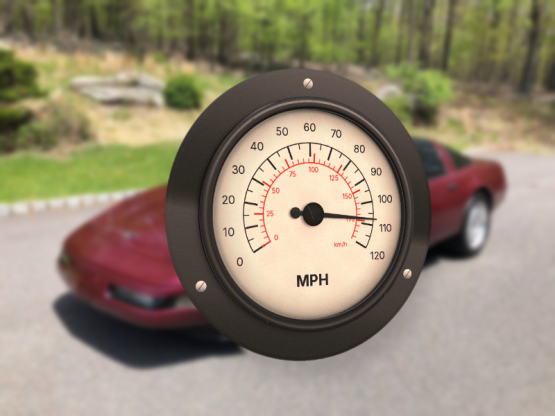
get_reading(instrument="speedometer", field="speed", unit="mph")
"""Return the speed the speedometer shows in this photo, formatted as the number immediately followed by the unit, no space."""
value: 107.5mph
